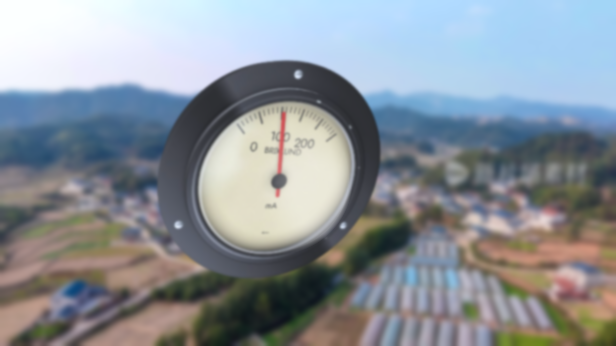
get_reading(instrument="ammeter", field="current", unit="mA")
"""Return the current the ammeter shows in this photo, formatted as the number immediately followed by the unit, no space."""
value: 100mA
